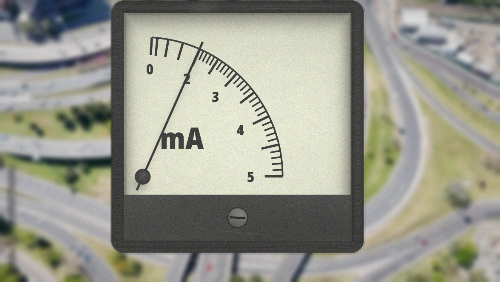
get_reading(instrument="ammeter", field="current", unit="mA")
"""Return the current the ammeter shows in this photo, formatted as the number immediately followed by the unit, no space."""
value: 2mA
